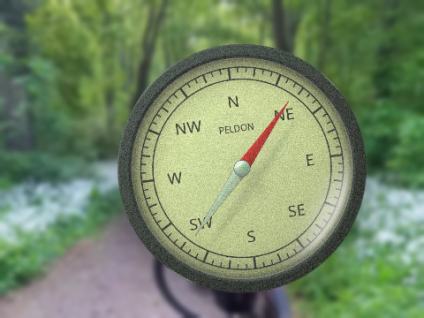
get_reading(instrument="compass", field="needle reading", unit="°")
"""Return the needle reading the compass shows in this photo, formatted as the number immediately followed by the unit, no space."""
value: 42.5°
